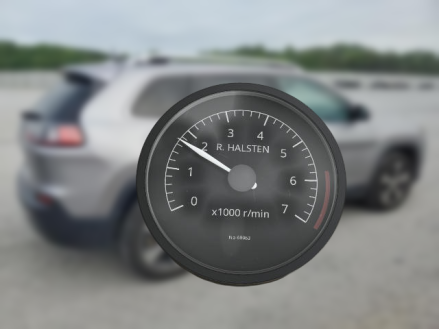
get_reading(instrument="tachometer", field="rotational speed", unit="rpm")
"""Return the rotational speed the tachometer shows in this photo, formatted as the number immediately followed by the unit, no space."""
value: 1700rpm
